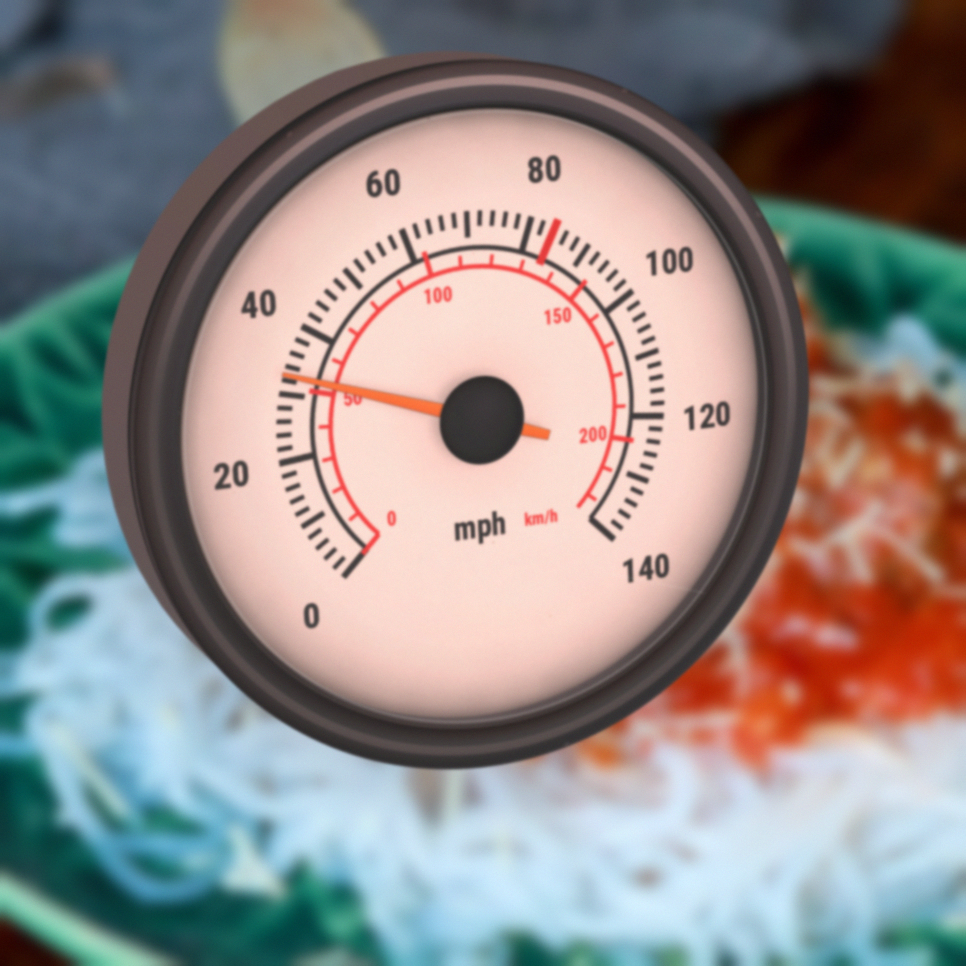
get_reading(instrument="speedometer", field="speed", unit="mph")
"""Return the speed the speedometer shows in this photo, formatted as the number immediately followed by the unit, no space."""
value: 33mph
